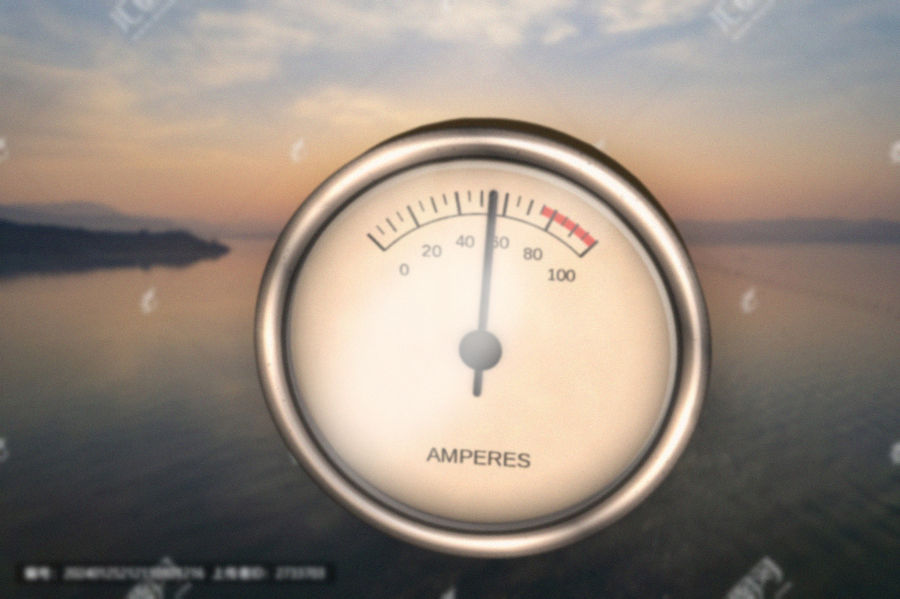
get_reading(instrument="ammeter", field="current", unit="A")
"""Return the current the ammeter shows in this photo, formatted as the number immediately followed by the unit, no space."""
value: 55A
